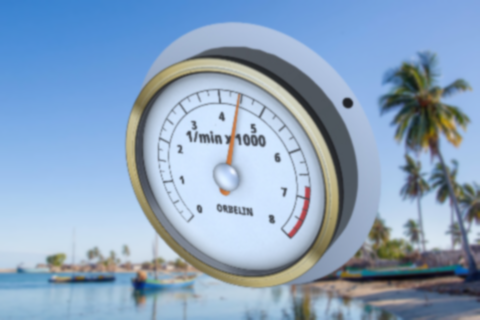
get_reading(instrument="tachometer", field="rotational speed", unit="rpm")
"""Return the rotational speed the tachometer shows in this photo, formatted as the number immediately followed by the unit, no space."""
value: 4500rpm
